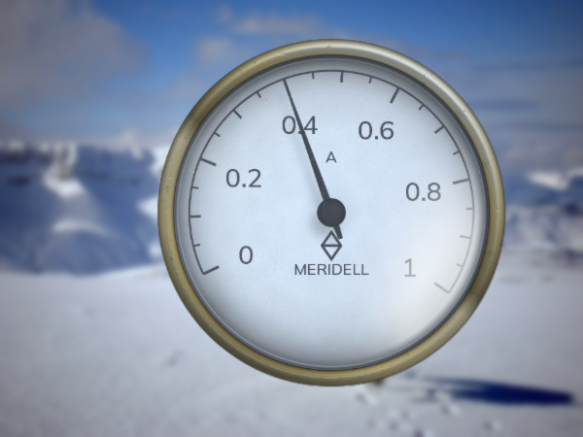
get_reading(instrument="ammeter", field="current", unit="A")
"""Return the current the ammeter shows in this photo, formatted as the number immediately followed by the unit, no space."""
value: 0.4A
